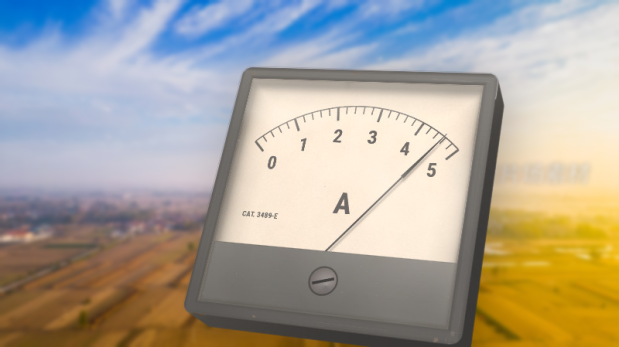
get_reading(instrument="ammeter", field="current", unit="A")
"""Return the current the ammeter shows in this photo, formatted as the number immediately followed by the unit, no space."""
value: 4.6A
